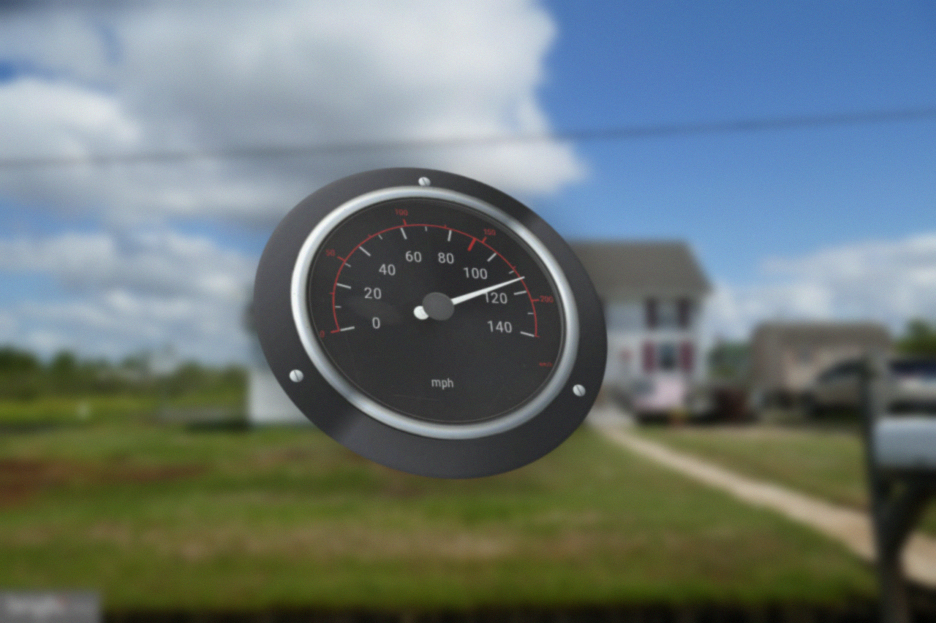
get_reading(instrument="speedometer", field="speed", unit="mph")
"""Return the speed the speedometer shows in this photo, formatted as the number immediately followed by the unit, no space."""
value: 115mph
